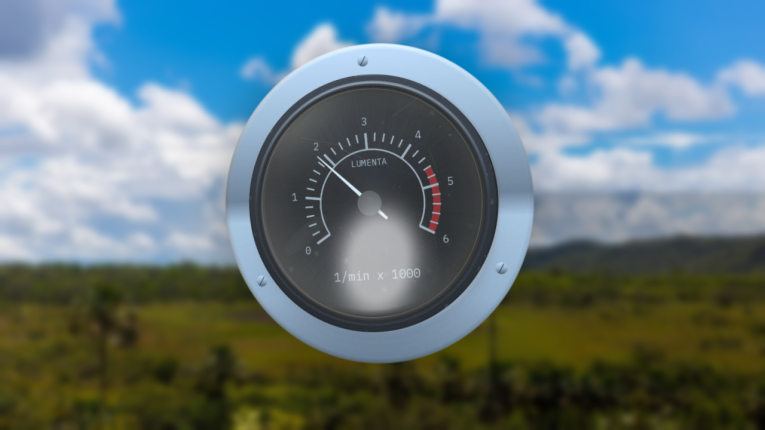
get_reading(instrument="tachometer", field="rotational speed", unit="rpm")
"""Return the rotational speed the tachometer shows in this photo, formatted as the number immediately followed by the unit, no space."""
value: 1900rpm
